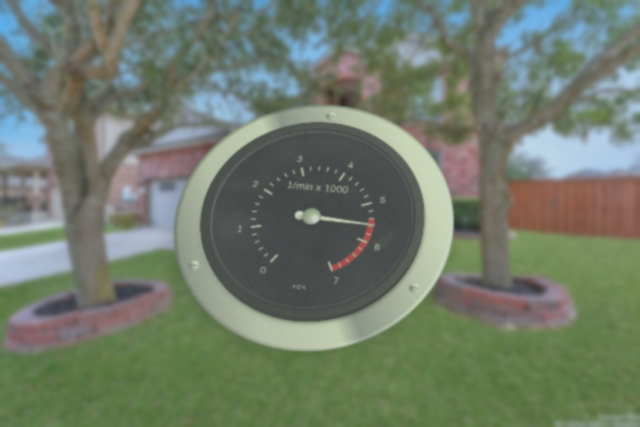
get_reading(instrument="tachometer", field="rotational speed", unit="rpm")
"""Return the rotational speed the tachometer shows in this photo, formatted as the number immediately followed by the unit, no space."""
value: 5600rpm
